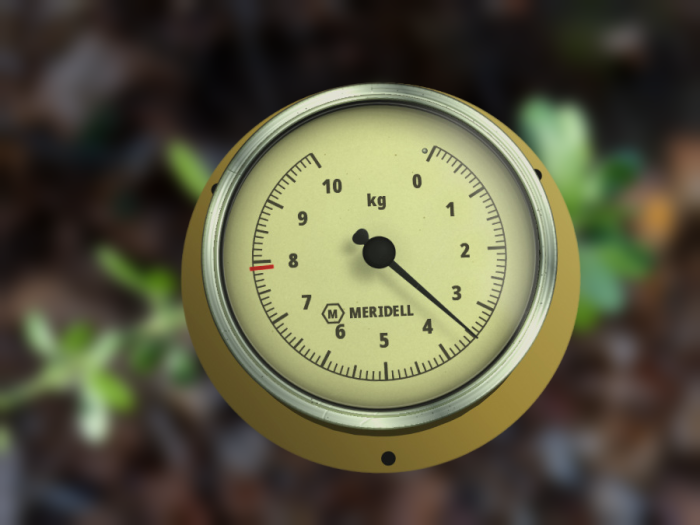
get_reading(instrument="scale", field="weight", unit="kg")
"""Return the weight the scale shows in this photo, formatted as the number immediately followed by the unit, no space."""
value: 3.5kg
